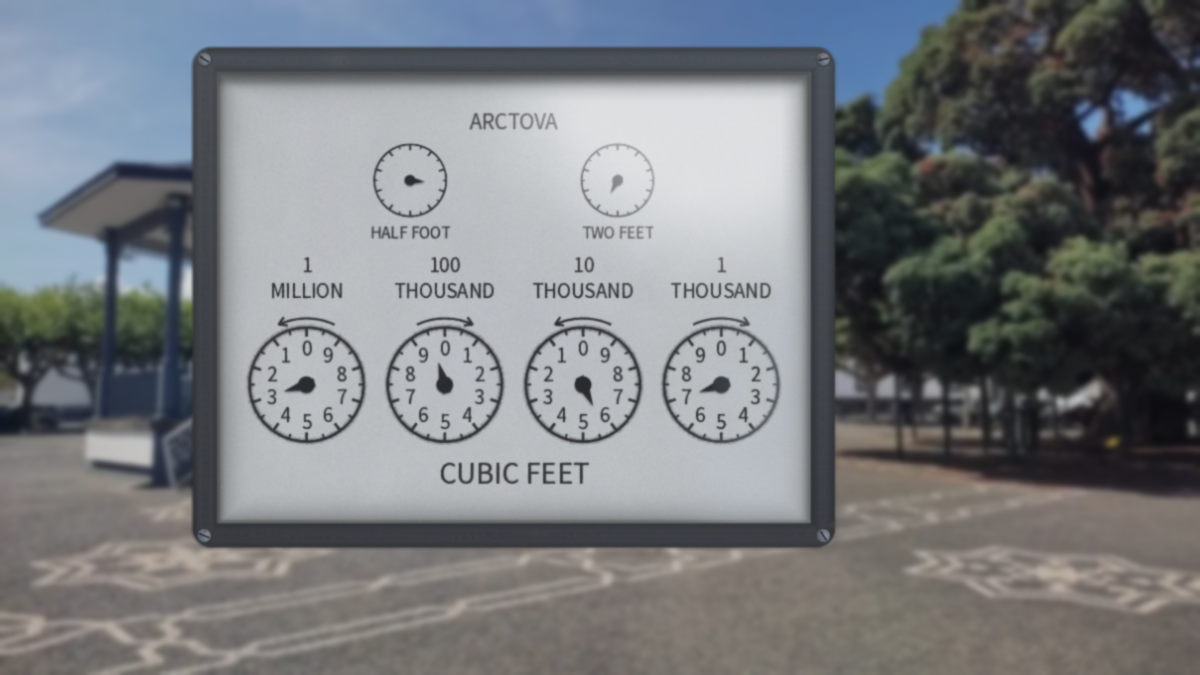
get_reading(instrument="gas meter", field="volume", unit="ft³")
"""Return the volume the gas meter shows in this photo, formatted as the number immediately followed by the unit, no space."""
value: 295700ft³
